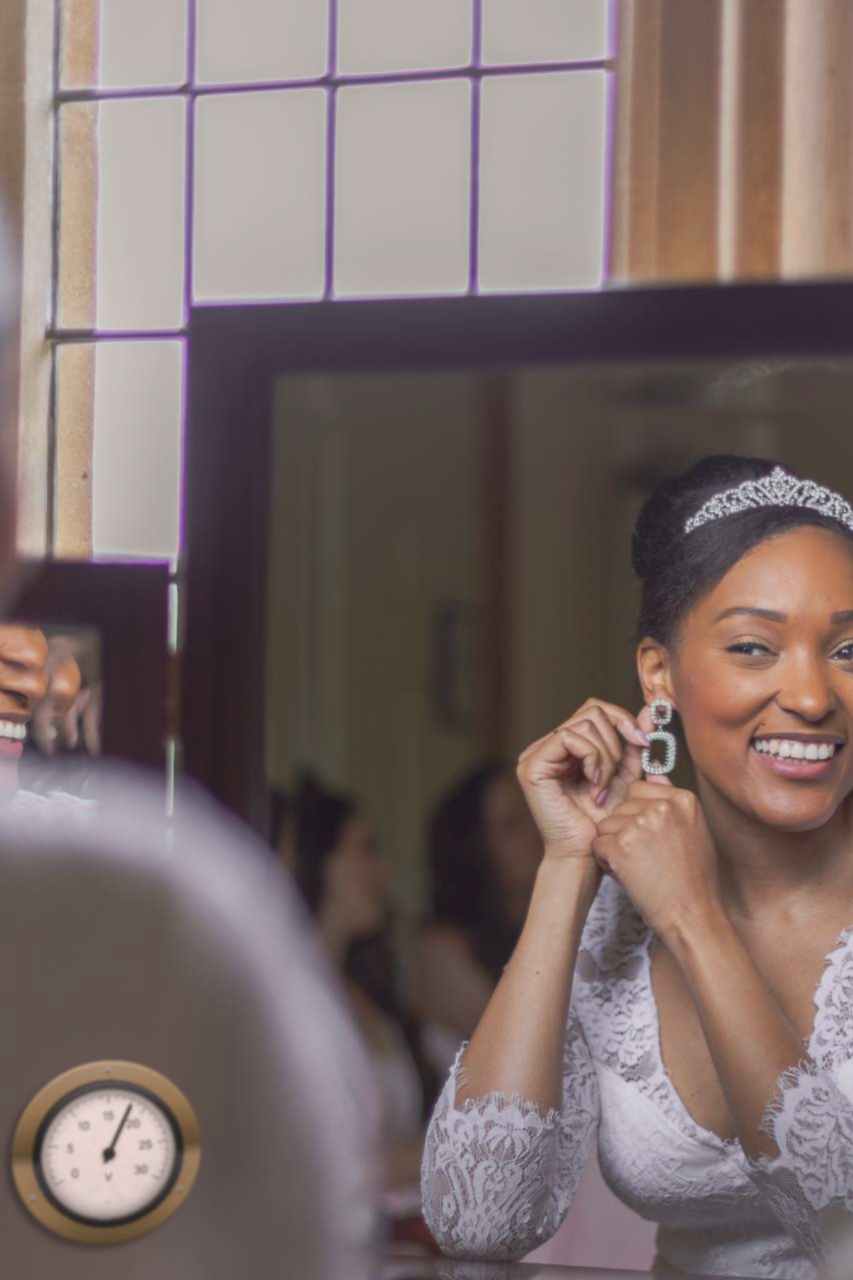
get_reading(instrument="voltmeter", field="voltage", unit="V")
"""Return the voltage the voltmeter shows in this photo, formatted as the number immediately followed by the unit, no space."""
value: 18V
